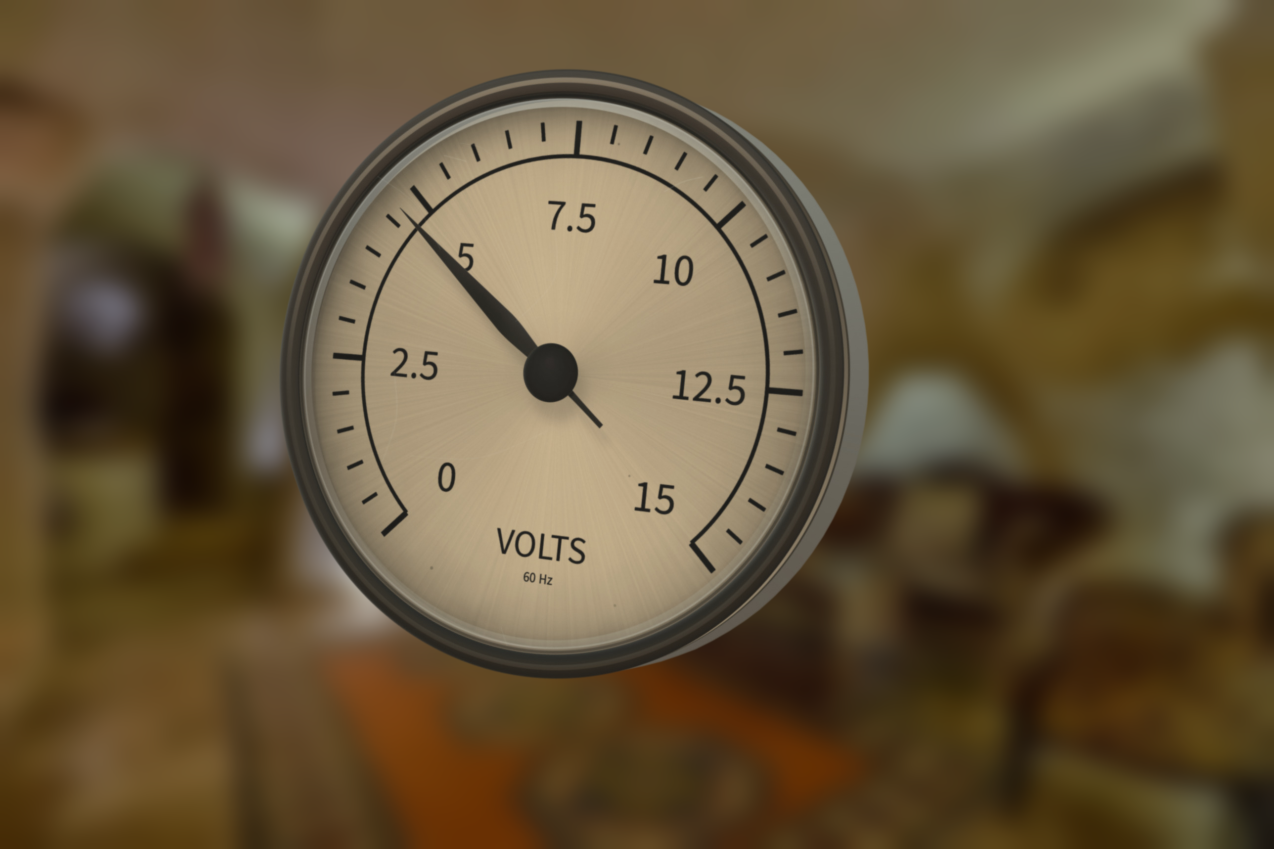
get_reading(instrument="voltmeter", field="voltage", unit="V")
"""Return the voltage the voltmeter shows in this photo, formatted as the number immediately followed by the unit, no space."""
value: 4.75V
